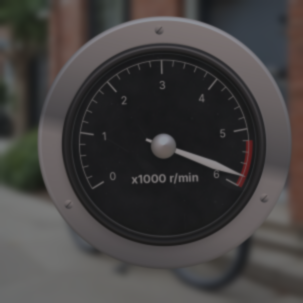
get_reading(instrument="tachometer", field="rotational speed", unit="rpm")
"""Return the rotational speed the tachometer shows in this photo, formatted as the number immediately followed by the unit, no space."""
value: 5800rpm
